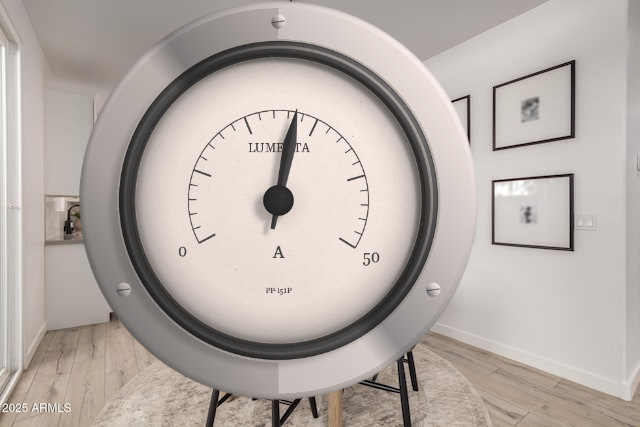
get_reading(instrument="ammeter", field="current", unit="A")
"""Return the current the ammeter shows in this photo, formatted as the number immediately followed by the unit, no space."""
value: 27A
